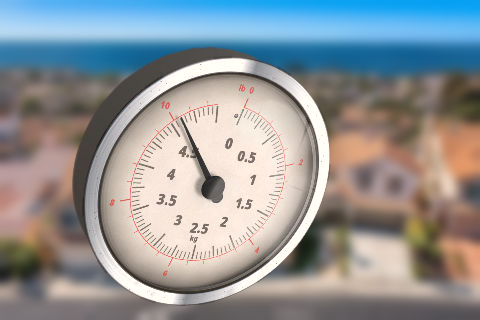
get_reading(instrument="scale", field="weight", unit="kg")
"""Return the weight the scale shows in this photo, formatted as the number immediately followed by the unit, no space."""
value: 4.6kg
